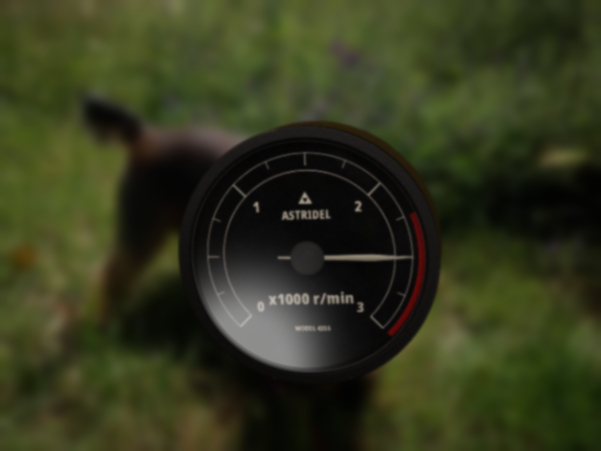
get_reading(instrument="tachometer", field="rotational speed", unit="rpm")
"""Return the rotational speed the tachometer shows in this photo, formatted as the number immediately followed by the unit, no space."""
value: 2500rpm
